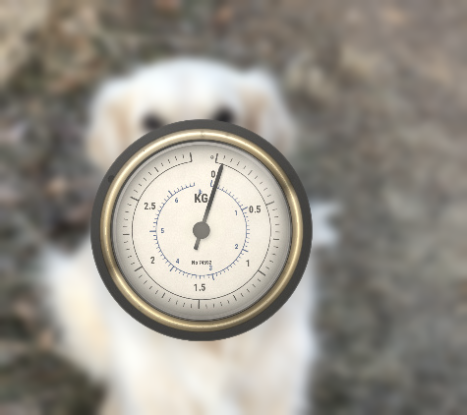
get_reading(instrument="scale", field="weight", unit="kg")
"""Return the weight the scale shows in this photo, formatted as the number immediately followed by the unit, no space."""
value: 0.05kg
